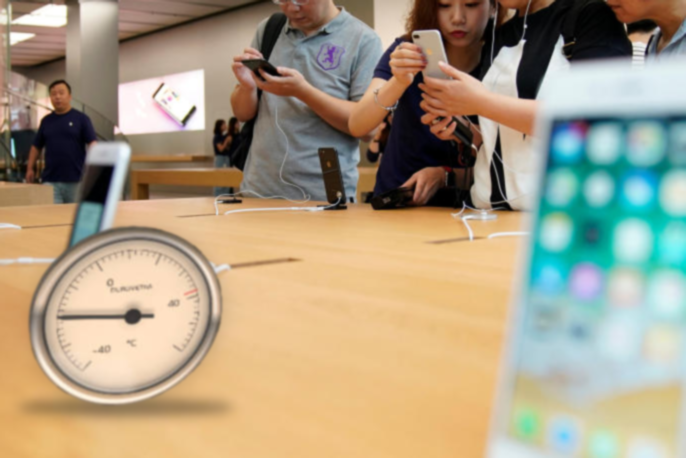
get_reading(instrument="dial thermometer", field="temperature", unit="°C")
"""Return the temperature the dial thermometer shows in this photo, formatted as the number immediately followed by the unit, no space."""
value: -20°C
